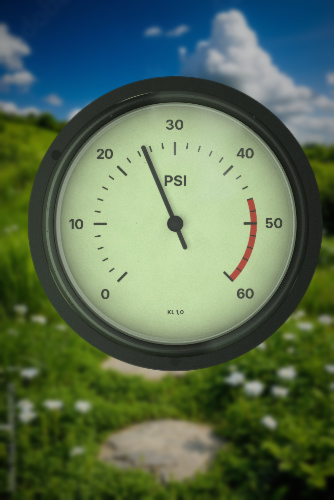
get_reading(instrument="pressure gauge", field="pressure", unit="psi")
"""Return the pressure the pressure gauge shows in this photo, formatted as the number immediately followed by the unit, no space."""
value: 25psi
